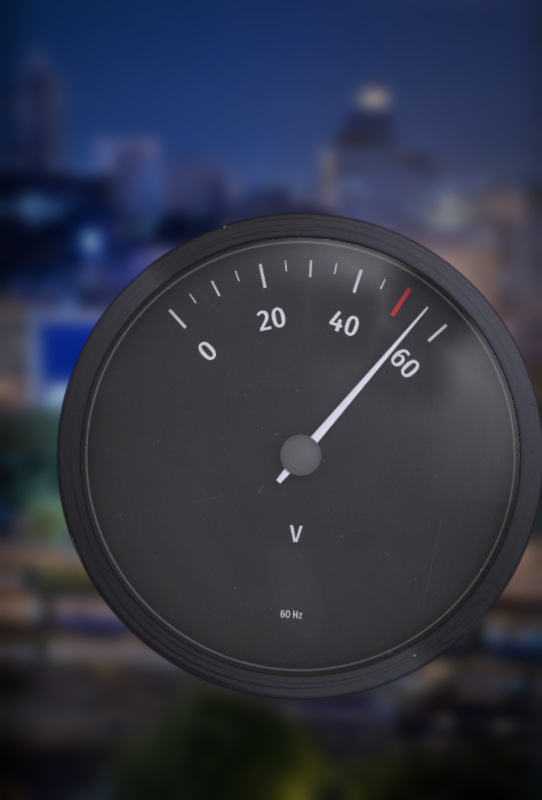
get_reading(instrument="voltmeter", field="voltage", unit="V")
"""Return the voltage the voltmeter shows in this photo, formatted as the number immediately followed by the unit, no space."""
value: 55V
